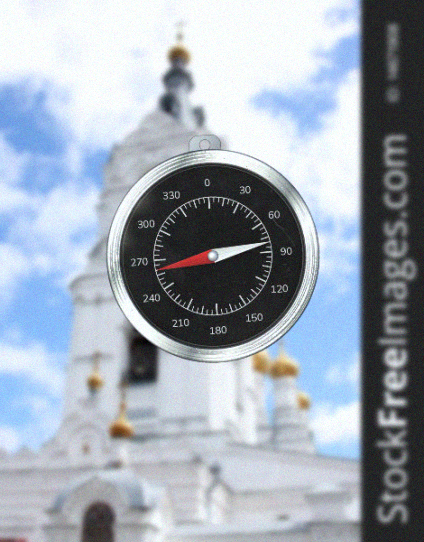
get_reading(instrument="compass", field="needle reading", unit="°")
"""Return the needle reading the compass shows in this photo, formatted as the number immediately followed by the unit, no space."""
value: 260°
